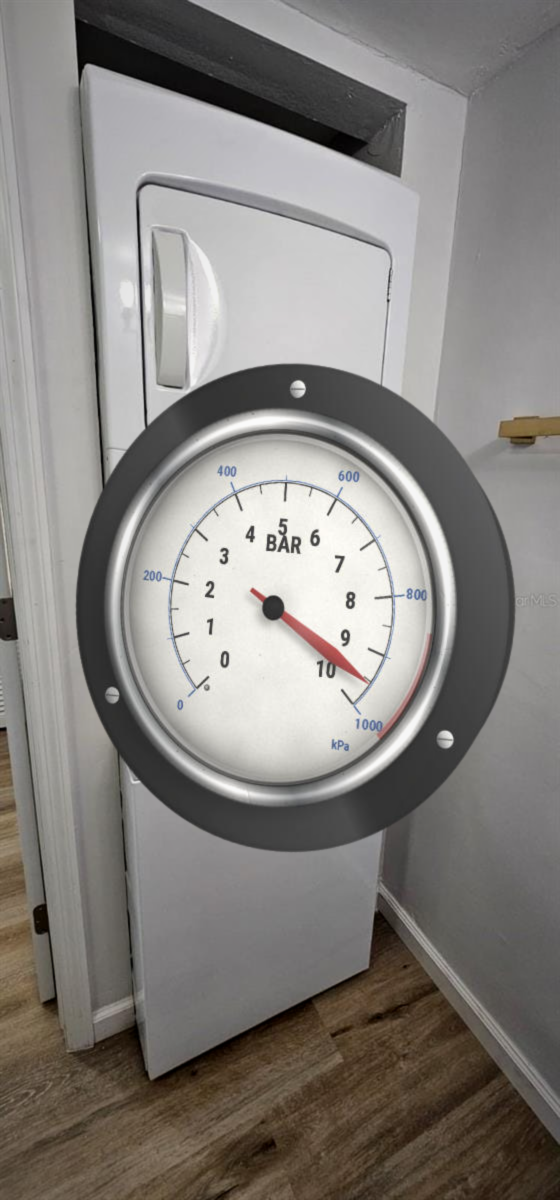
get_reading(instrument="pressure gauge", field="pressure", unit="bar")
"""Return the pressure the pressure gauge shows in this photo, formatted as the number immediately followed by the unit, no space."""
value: 9.5bar
